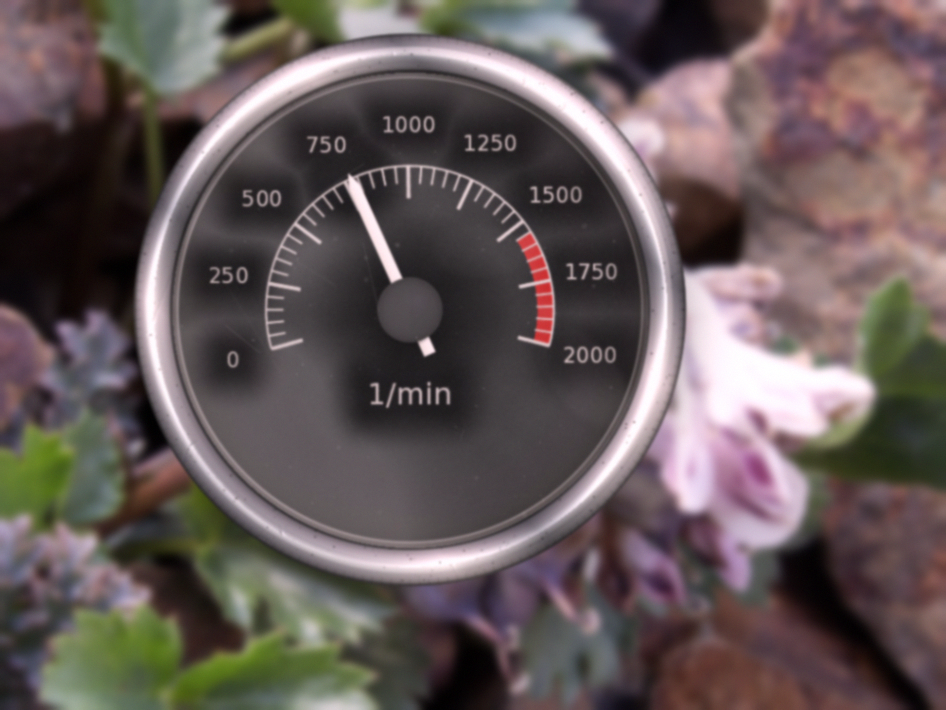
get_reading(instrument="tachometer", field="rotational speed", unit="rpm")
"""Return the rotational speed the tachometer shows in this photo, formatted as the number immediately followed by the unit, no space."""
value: 775rpm
